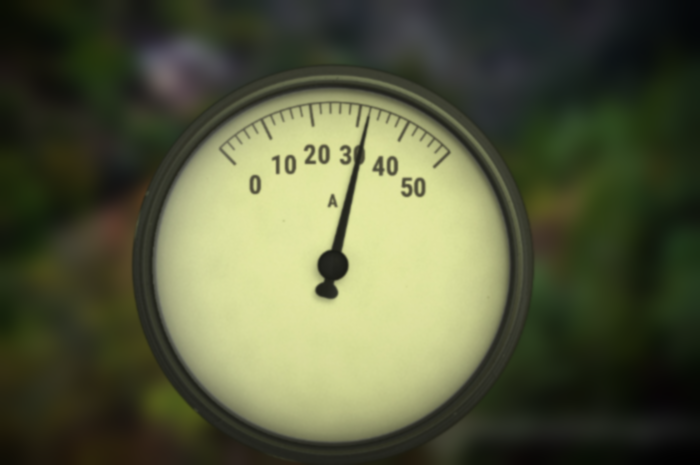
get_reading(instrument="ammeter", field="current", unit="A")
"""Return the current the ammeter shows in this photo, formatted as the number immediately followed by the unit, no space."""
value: 32A
